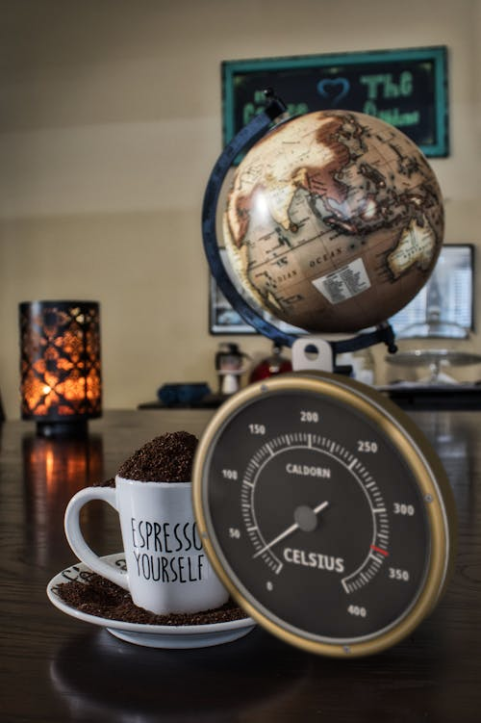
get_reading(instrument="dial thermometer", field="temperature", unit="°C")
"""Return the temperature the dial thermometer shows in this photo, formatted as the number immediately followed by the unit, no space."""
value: 25°C
